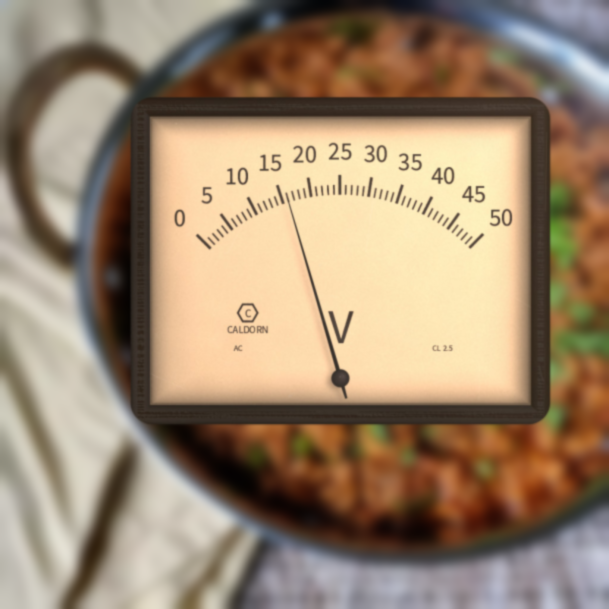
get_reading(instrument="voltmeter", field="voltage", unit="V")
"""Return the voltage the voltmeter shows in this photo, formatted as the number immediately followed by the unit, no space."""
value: 16V
